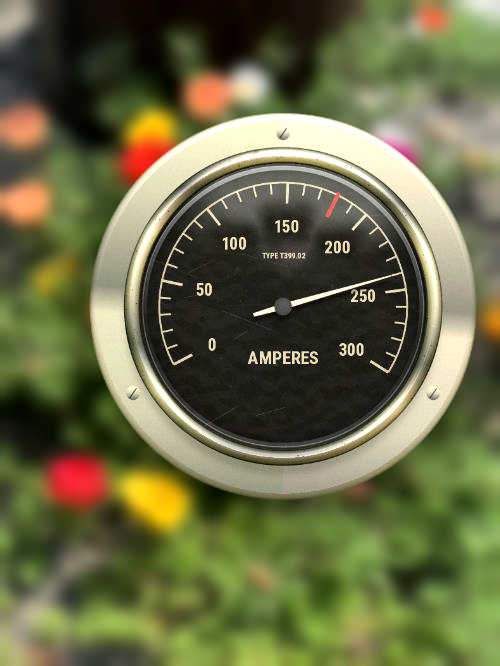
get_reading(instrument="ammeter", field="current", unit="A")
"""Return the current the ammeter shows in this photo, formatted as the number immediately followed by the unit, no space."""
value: 240A
